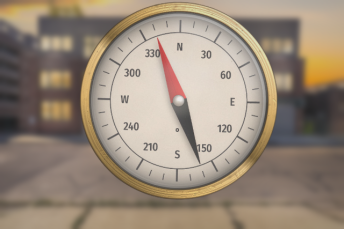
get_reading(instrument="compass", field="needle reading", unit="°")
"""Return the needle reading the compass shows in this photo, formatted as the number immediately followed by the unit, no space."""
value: 340°
